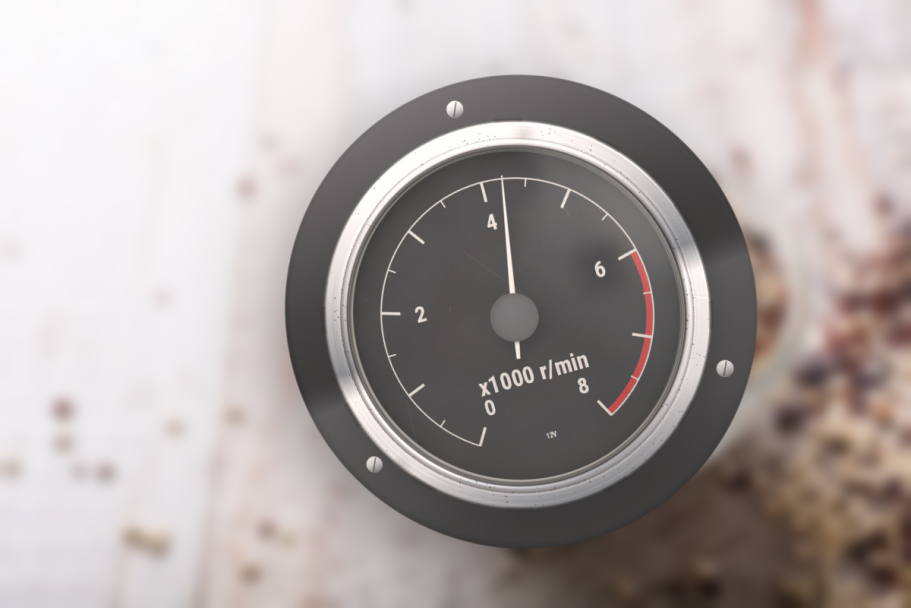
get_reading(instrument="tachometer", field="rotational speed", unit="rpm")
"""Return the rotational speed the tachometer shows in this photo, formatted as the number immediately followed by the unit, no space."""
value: 4250rpm
